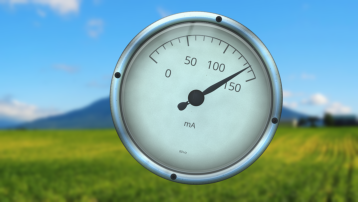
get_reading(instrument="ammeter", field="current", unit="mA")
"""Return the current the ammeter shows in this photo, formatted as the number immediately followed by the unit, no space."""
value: 135mA
